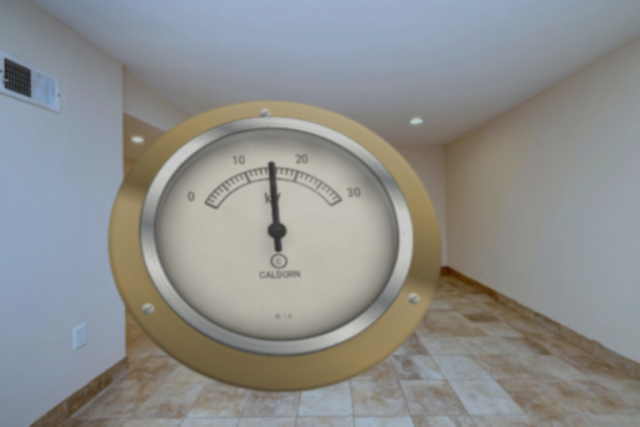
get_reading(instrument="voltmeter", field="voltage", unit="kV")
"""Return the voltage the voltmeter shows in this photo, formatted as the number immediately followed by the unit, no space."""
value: 15kV
